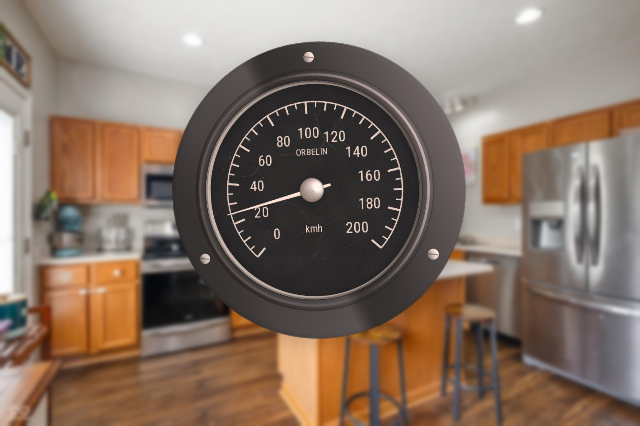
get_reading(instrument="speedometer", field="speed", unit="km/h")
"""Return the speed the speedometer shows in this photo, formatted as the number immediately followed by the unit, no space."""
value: 25km/h
